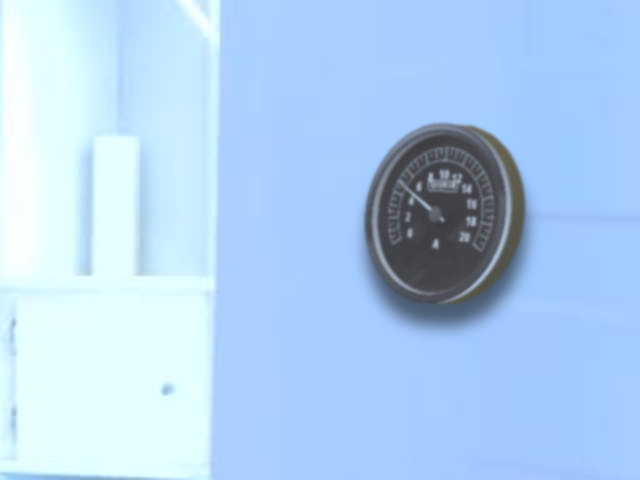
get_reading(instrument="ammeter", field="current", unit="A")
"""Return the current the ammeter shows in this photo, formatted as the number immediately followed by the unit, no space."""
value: 5A
